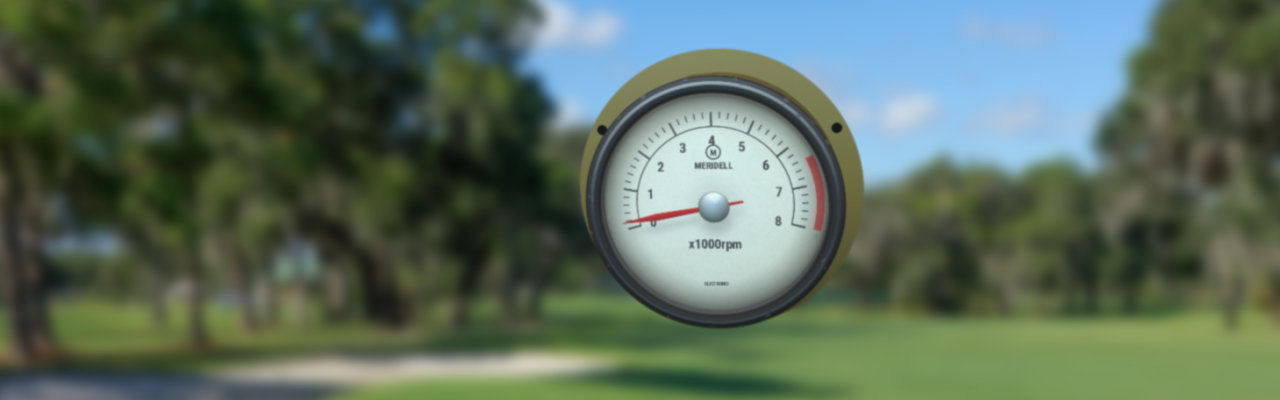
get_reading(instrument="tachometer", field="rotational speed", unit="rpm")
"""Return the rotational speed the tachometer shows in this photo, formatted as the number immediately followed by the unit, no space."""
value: 200rpm
